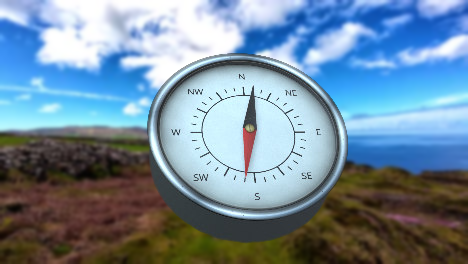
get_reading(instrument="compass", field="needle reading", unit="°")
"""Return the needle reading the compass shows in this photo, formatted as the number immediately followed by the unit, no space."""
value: 190°
